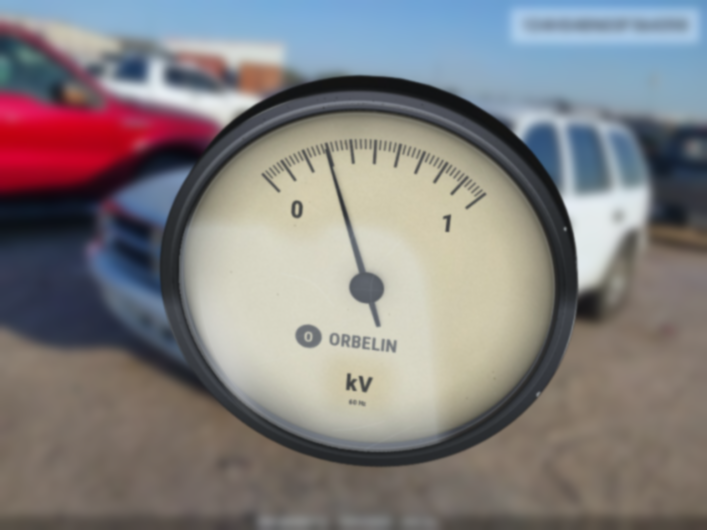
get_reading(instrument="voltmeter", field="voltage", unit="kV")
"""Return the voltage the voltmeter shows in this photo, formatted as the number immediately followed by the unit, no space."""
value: 0.3kV
